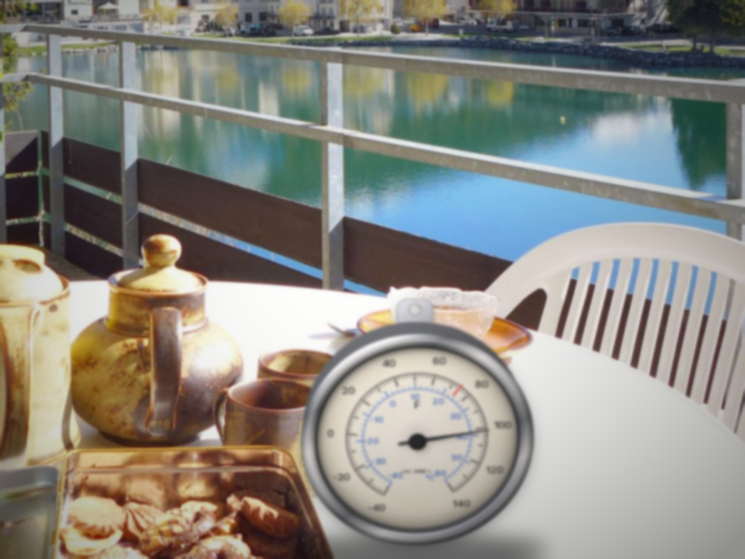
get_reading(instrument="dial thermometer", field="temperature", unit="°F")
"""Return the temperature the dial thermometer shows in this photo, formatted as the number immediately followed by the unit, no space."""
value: 100°F
